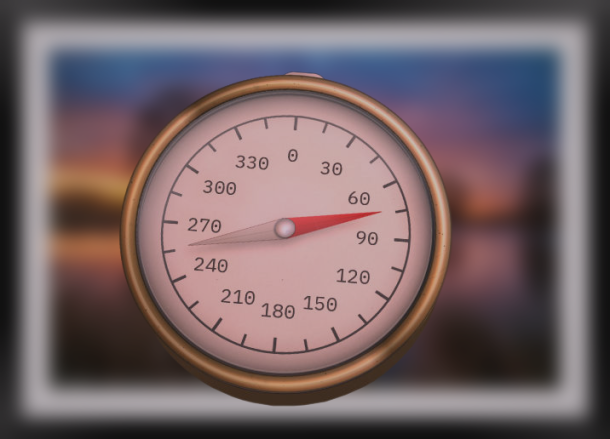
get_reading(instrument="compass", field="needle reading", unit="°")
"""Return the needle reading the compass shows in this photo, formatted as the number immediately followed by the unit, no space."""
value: 75°
